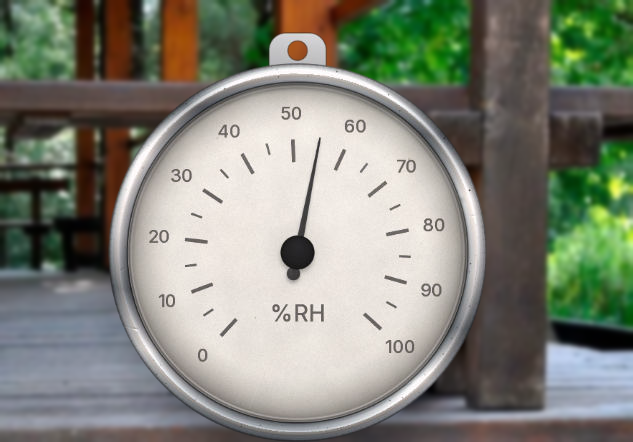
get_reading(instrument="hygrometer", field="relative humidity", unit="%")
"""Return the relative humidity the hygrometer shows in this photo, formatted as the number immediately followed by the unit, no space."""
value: 55%
